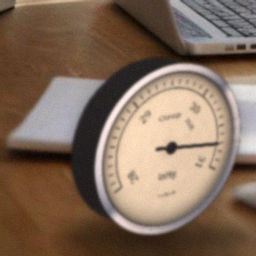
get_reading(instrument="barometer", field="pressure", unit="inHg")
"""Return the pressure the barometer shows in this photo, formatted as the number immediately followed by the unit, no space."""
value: 30.7inHg
